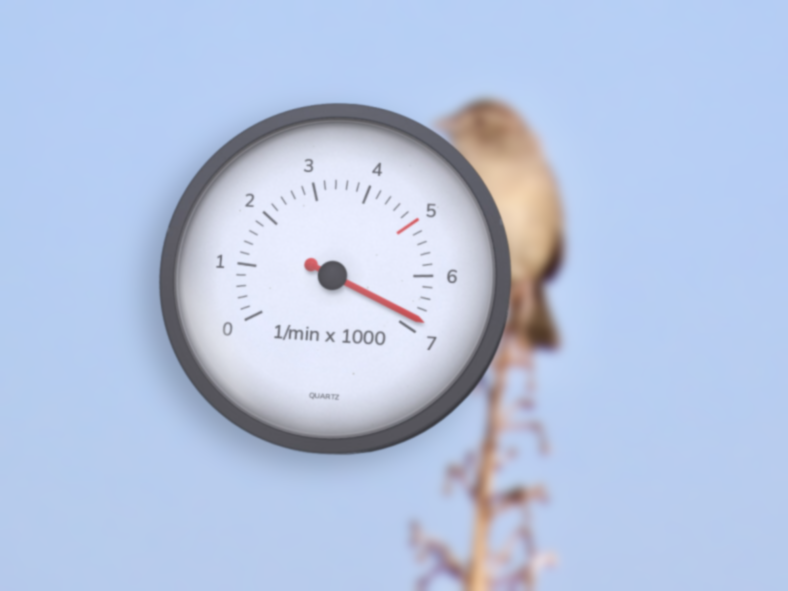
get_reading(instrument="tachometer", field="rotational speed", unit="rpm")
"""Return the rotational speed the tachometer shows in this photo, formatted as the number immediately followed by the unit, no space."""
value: 6800rpm
